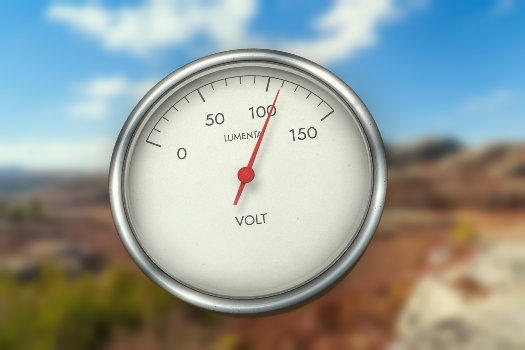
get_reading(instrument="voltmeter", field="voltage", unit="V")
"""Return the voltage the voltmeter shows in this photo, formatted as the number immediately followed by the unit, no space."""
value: 110V
